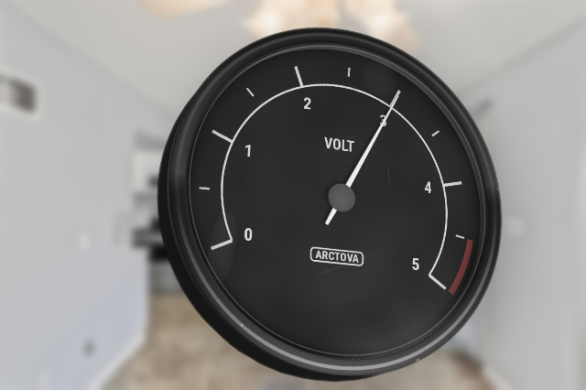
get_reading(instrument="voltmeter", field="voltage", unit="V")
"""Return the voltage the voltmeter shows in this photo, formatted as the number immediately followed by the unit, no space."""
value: 3V
